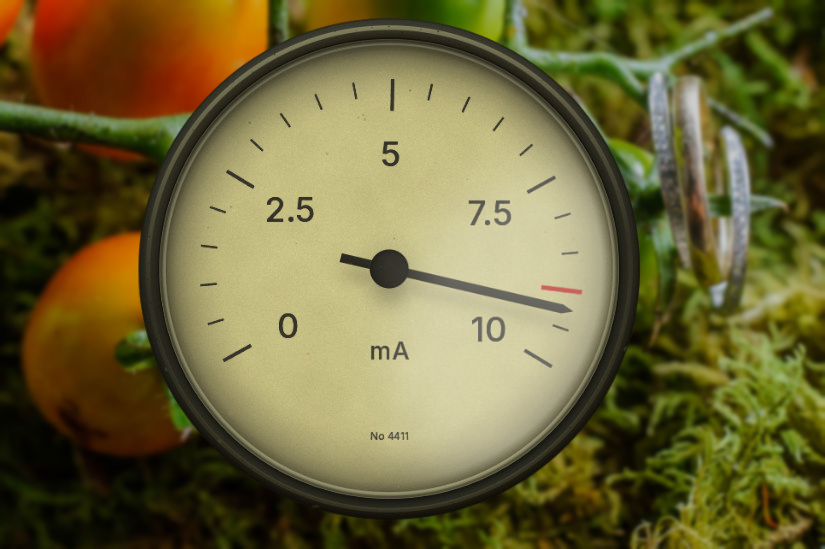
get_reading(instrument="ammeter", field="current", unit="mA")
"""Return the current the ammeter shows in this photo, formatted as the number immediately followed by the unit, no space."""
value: 9.25mA
